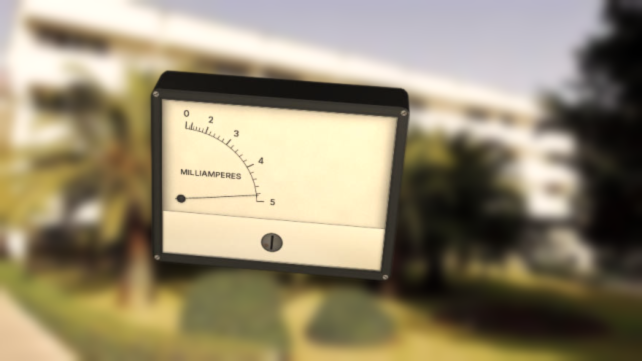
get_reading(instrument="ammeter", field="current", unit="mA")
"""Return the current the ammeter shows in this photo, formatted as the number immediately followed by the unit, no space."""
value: 4.8mA
